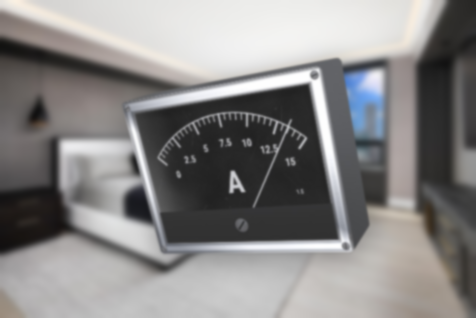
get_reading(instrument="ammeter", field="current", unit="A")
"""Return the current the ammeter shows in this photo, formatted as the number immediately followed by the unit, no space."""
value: 13.5A
